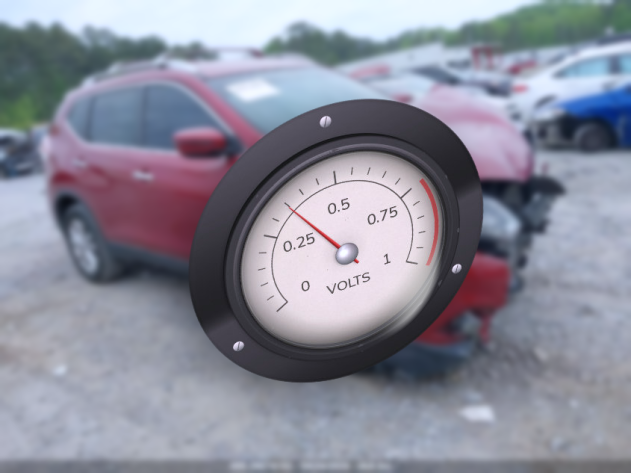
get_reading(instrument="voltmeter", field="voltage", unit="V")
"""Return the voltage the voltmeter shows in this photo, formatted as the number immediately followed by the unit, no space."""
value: 0.35V
